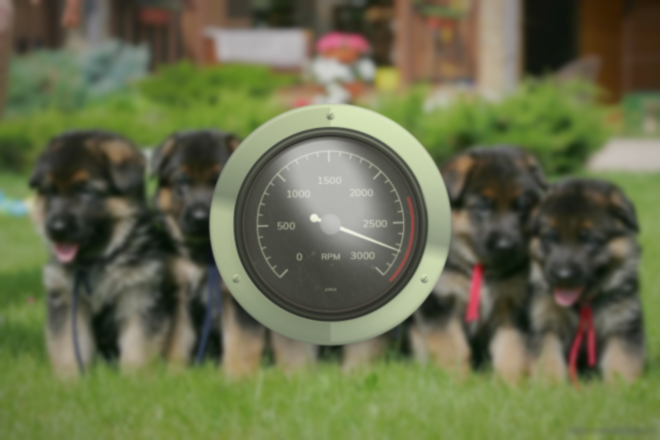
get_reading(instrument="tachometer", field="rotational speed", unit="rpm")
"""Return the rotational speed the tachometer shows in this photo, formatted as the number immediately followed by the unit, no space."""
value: 2750rpm
